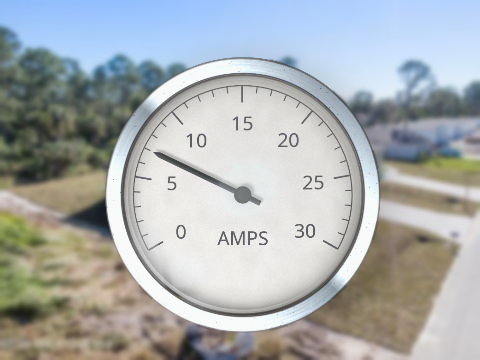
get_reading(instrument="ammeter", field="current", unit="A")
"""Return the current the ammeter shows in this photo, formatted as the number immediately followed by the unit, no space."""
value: 7A
